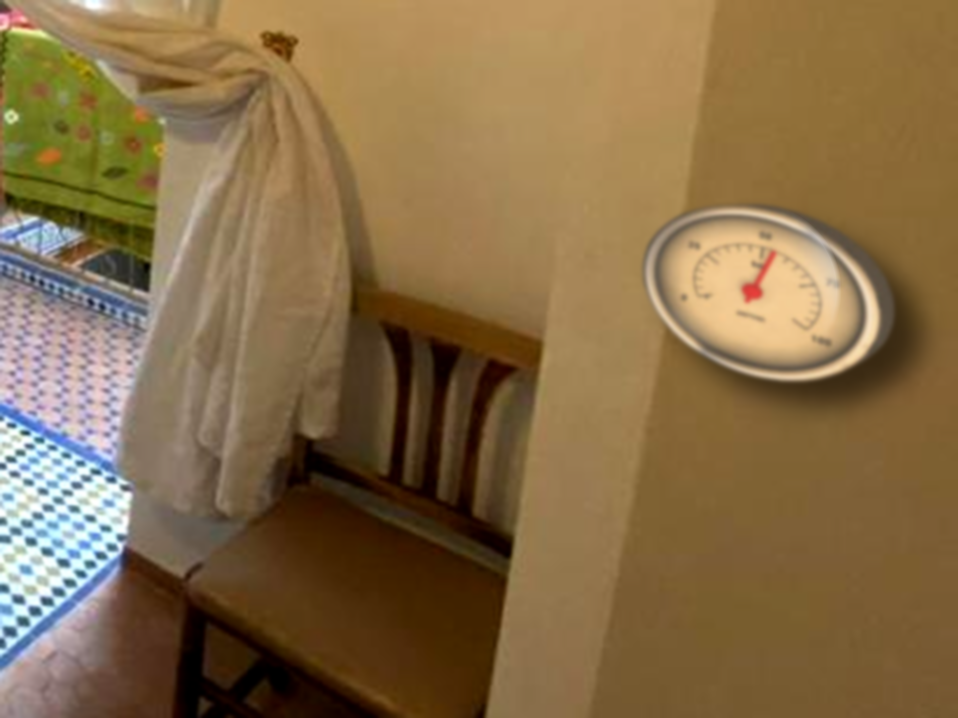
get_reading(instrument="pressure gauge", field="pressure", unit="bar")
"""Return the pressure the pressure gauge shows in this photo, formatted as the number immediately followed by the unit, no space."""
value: 55bar
